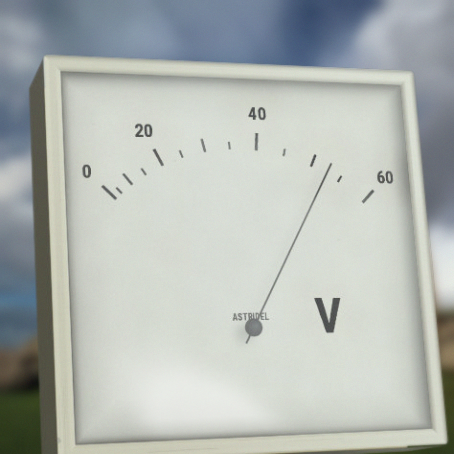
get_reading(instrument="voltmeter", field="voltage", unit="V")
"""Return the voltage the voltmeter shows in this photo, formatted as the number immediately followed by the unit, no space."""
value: 52.5V
